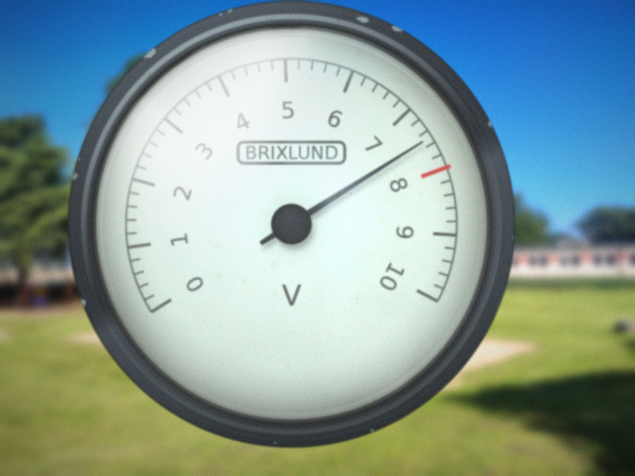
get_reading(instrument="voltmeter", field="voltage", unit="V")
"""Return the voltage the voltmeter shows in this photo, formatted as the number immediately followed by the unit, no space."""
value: 7.5V
